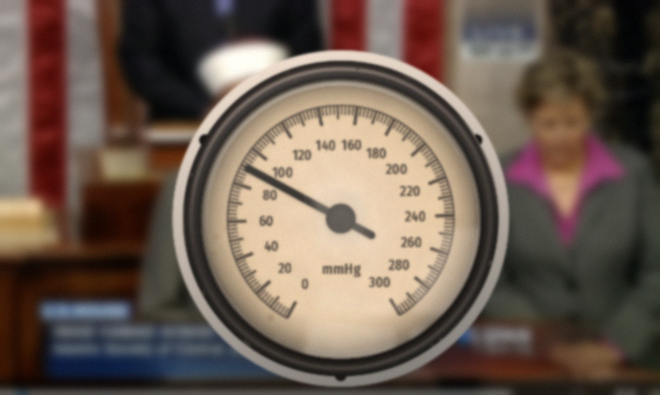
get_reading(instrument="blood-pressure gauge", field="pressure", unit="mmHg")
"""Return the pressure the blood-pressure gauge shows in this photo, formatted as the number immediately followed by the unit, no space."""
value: 90mmHg
